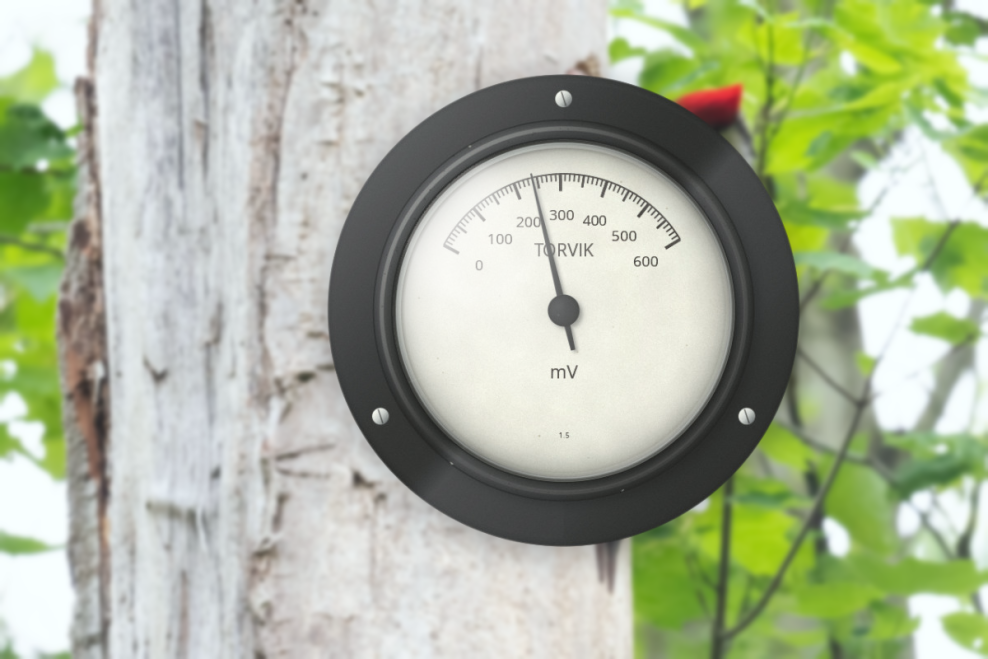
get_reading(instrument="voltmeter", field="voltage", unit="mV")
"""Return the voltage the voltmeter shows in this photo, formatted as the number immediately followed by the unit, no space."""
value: 240mV
